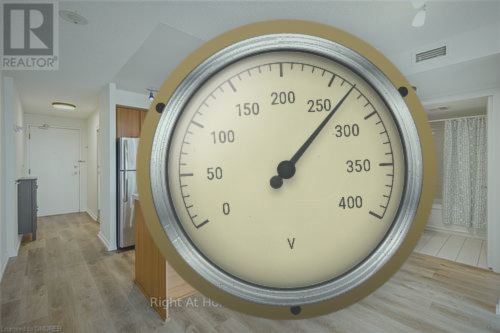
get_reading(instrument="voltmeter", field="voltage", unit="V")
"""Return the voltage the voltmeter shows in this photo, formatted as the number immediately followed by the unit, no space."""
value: 270V
